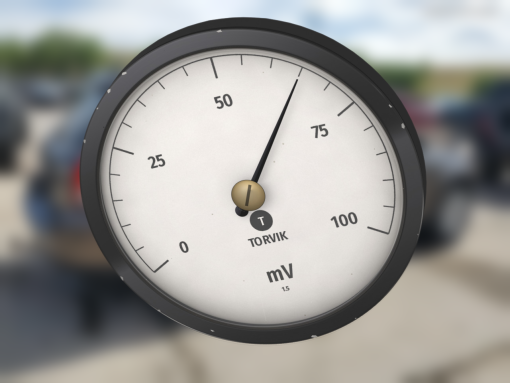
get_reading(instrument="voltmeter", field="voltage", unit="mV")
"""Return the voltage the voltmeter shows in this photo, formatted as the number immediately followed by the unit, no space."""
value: 65mV
